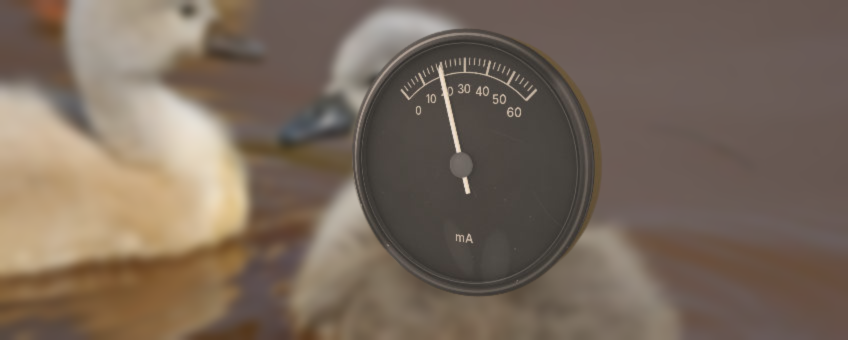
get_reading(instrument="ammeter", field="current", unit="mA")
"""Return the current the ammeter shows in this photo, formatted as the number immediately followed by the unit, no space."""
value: 20mA
